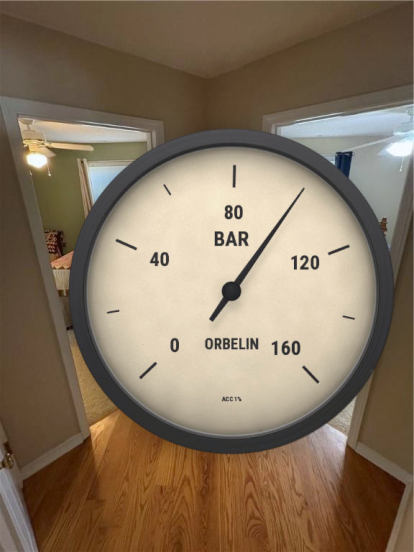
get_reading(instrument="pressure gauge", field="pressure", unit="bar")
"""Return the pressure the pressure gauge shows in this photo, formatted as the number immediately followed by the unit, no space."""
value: 100bar
